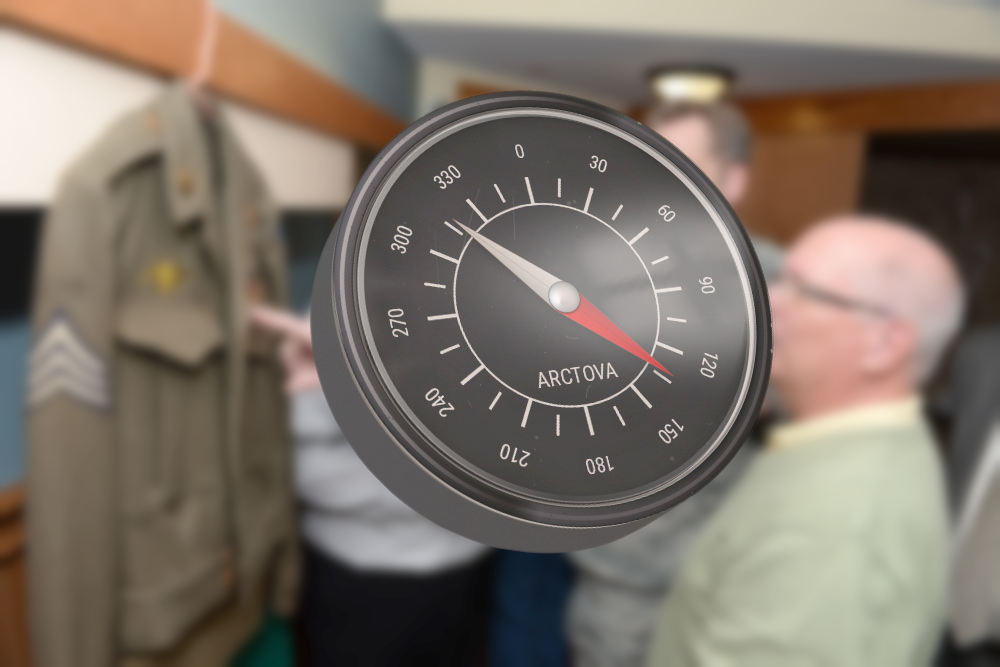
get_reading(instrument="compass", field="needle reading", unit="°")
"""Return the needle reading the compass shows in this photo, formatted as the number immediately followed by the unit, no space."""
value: 135°
